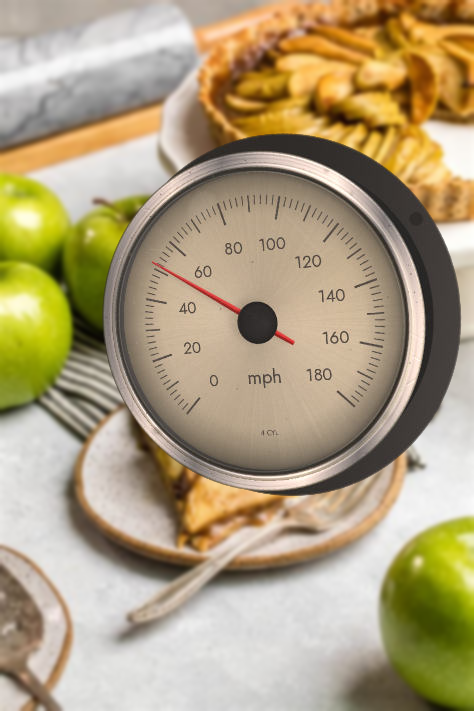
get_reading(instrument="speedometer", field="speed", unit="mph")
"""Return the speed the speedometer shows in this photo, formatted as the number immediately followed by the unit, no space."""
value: 52mph
